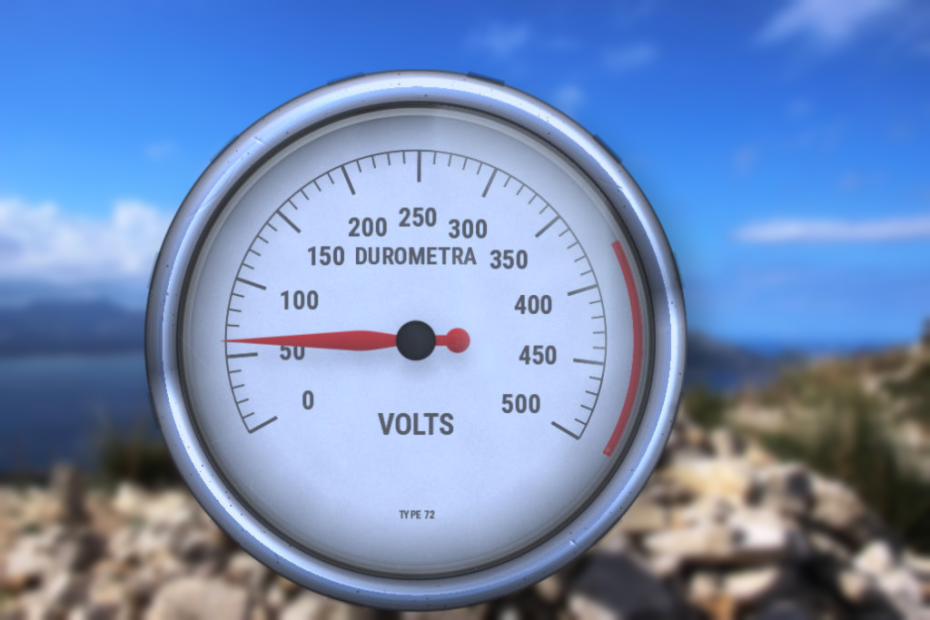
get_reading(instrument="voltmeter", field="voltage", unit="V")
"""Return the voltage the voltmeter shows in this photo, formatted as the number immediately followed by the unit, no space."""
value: 60V
